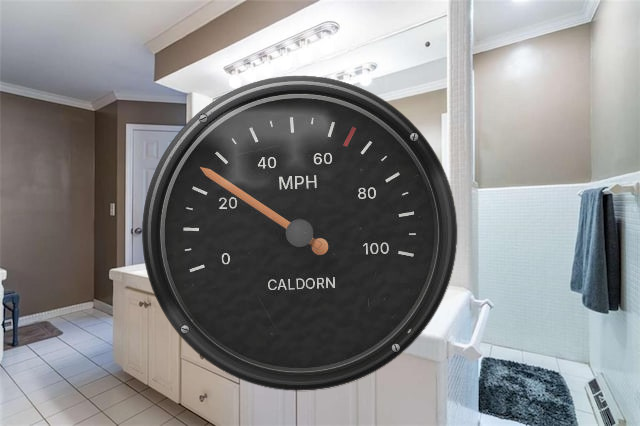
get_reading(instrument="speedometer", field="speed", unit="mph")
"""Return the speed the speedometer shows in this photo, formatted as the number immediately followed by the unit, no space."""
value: 25mph
